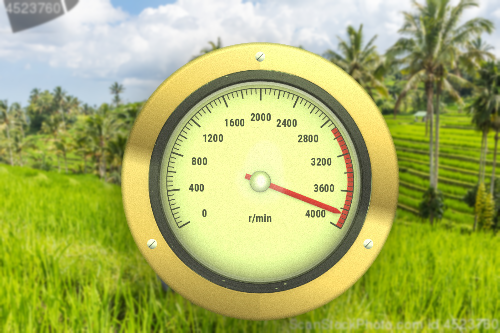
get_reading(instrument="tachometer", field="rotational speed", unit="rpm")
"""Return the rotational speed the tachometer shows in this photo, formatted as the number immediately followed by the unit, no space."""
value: 3850rpm
